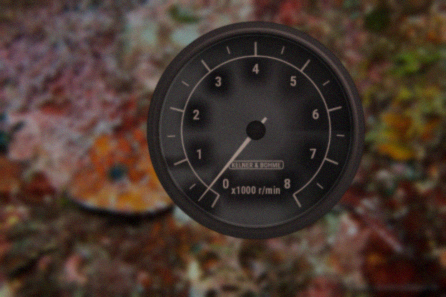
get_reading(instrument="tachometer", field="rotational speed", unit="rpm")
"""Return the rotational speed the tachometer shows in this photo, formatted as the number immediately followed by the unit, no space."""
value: 250rpm
